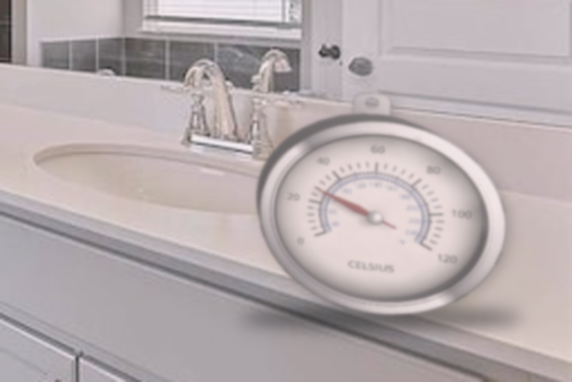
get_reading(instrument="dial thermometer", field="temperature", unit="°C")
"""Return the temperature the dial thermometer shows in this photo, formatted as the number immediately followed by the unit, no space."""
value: 28°C
